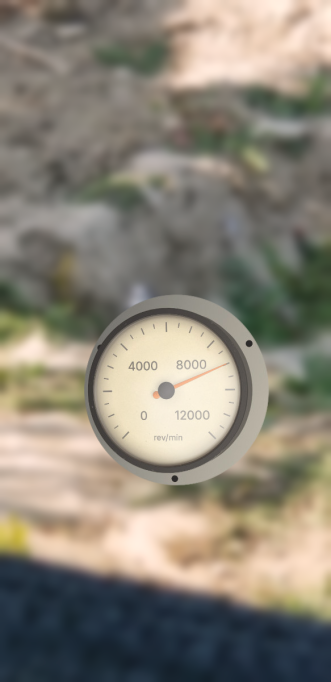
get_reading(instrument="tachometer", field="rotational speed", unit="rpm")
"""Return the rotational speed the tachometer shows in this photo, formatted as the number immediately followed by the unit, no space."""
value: 9000rpm
